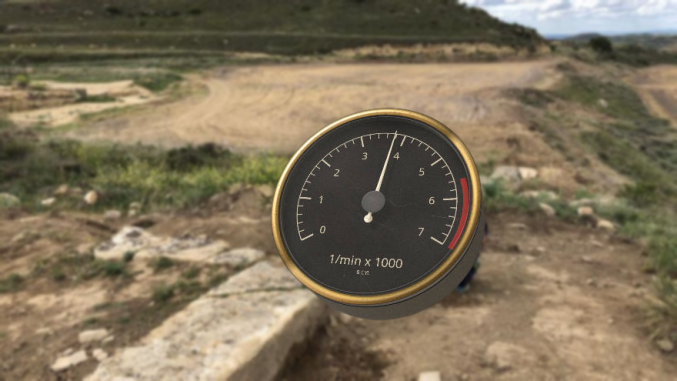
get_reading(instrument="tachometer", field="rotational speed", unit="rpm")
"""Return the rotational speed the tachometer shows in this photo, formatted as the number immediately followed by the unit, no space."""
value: 3800rpm
